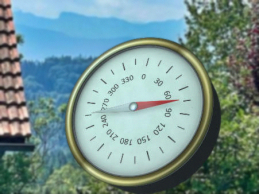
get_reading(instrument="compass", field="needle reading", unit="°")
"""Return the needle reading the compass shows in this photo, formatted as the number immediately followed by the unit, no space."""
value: 75°
